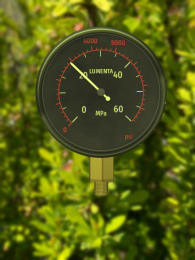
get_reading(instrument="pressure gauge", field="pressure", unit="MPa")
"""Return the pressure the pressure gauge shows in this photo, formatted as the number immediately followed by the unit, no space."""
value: 20MPa
